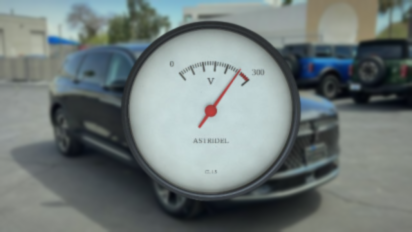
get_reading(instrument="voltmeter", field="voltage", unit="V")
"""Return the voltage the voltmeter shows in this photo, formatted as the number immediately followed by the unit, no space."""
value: 250V
